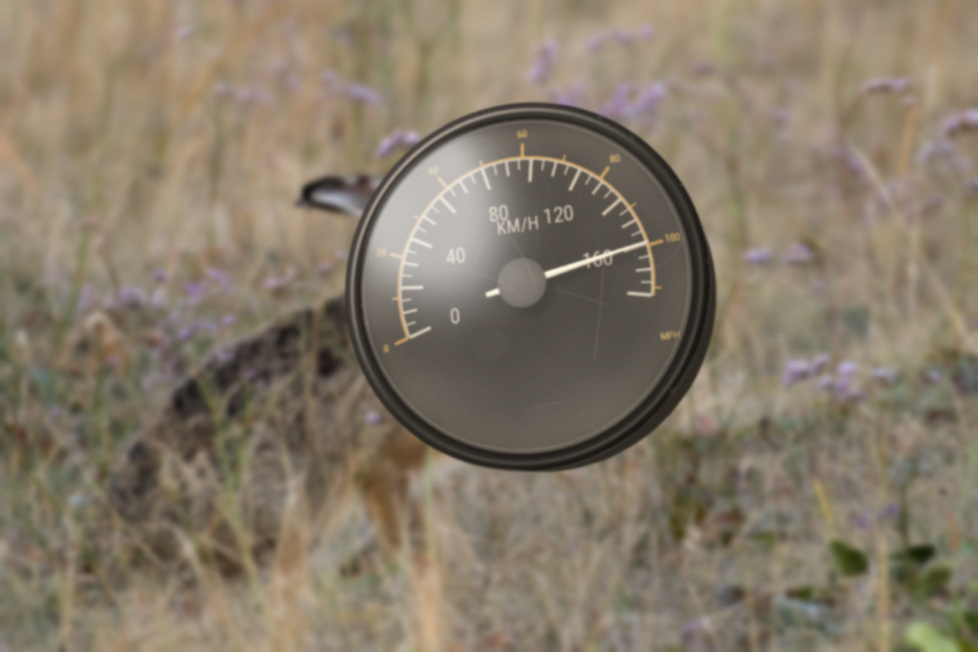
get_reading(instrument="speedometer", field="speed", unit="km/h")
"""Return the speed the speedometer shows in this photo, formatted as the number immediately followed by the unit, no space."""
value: 160km/h
